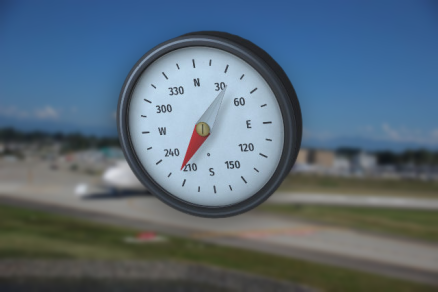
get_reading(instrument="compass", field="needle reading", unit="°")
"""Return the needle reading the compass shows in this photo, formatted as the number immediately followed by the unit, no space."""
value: 217.5°
